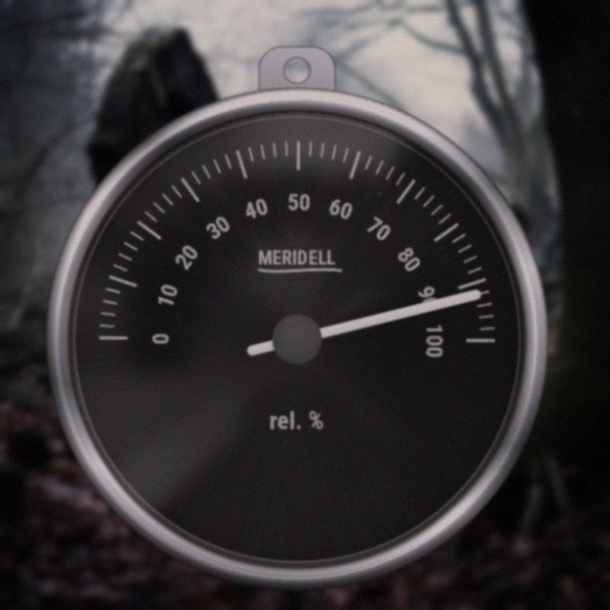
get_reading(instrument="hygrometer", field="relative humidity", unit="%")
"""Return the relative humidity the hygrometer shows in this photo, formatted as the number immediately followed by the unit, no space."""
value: 92%
